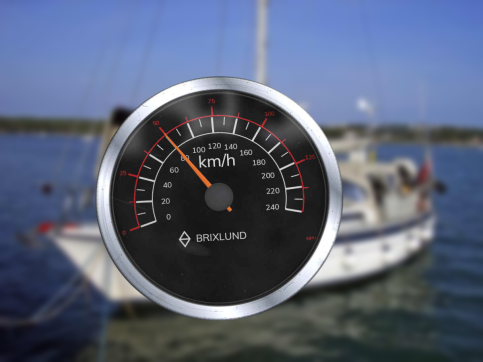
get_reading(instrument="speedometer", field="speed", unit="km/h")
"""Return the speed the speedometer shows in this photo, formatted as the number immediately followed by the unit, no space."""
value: 80km/h
